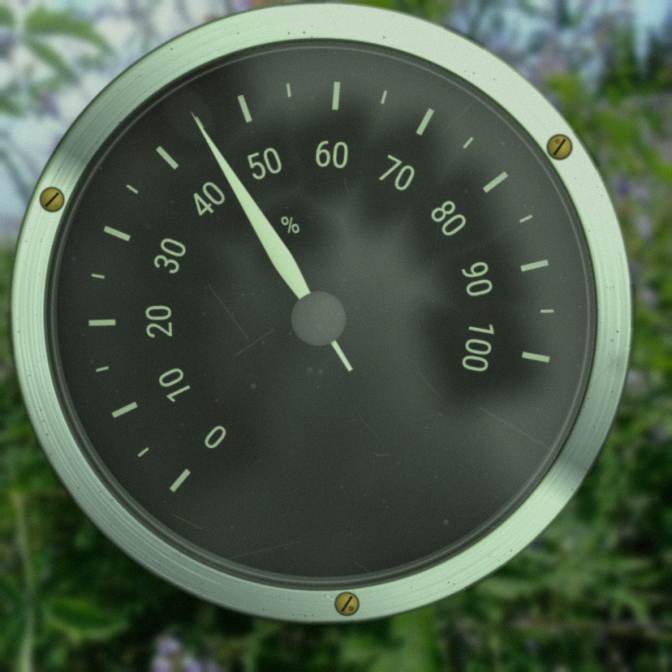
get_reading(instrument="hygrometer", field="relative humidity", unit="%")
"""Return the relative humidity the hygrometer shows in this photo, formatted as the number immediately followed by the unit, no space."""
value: 45%
